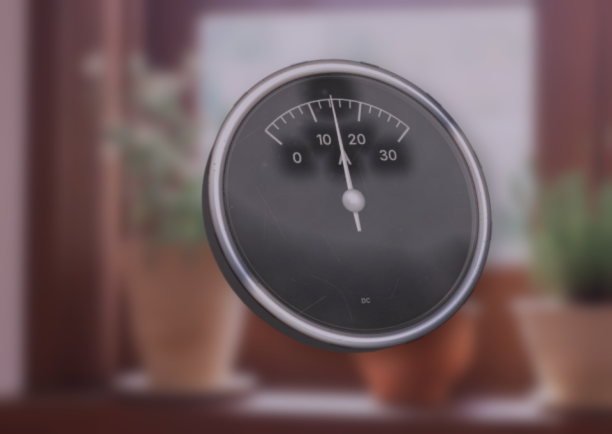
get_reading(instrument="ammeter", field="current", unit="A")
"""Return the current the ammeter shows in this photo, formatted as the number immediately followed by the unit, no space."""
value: 14A
